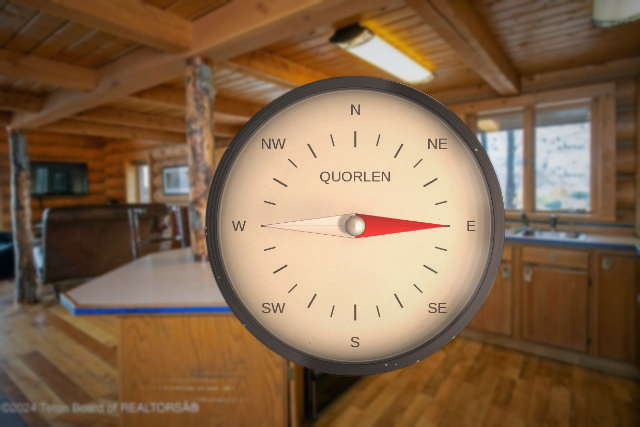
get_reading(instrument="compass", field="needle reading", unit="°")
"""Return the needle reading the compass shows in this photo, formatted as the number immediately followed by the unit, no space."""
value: 90°
